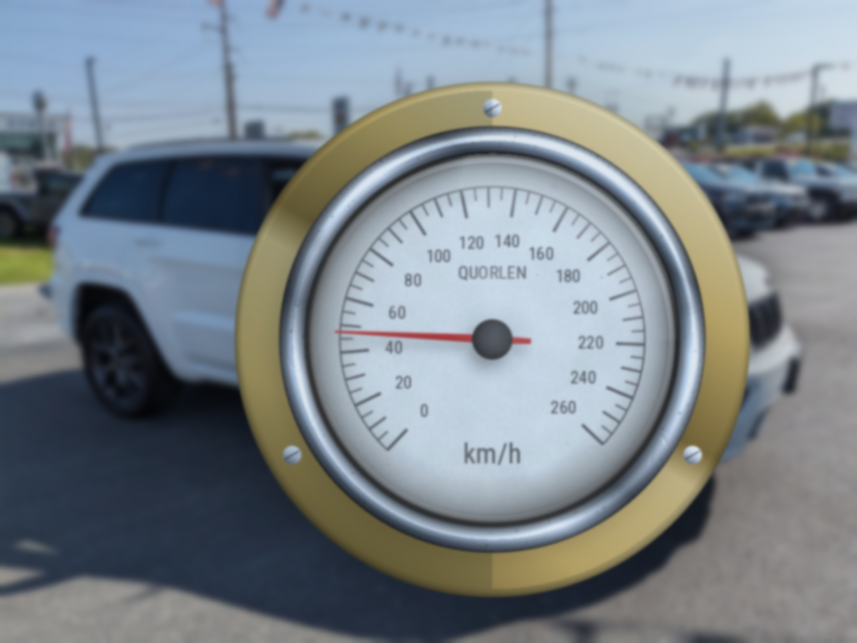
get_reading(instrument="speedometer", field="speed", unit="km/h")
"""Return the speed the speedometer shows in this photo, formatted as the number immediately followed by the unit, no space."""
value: 47.5km/h
